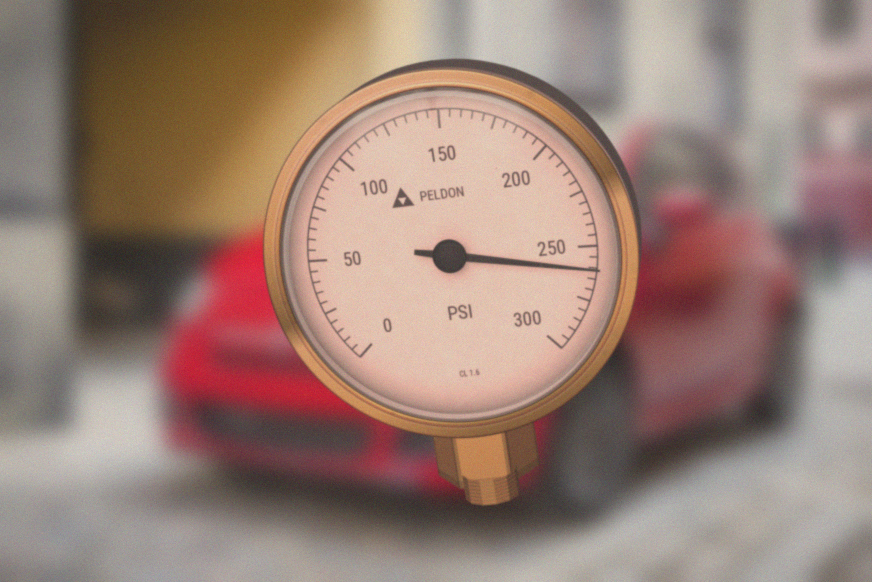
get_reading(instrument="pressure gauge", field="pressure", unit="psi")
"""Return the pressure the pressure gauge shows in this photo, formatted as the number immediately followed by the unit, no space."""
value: 260psi
